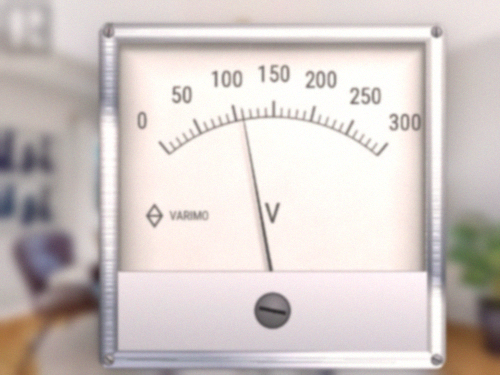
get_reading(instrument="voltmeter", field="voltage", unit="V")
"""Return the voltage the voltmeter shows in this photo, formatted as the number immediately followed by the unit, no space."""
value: 110V
